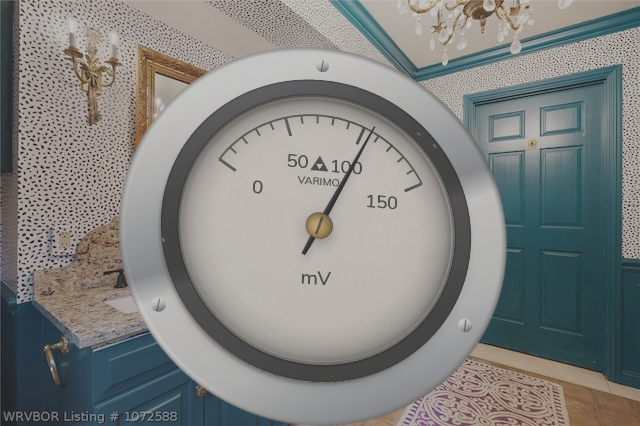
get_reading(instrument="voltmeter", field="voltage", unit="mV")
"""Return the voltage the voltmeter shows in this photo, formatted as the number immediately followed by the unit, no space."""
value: 105mV
